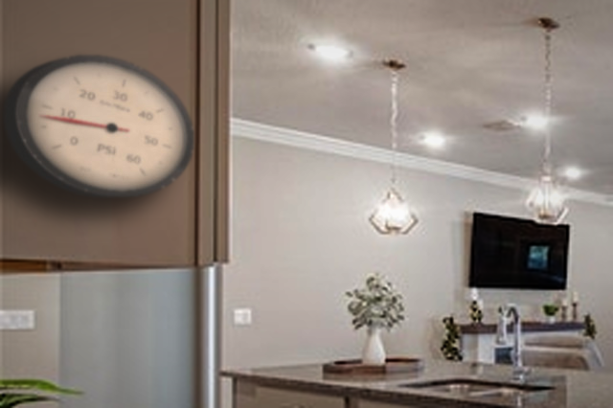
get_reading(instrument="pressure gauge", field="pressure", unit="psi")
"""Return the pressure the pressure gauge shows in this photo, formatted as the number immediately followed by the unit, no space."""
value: 7.5psi
